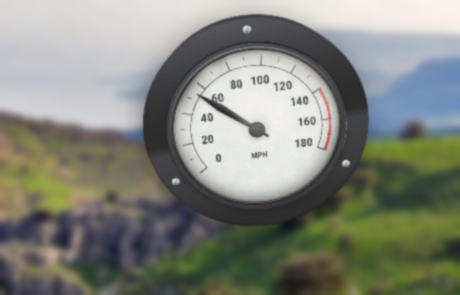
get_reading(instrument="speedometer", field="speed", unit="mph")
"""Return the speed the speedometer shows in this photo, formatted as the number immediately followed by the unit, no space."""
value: 55mph
